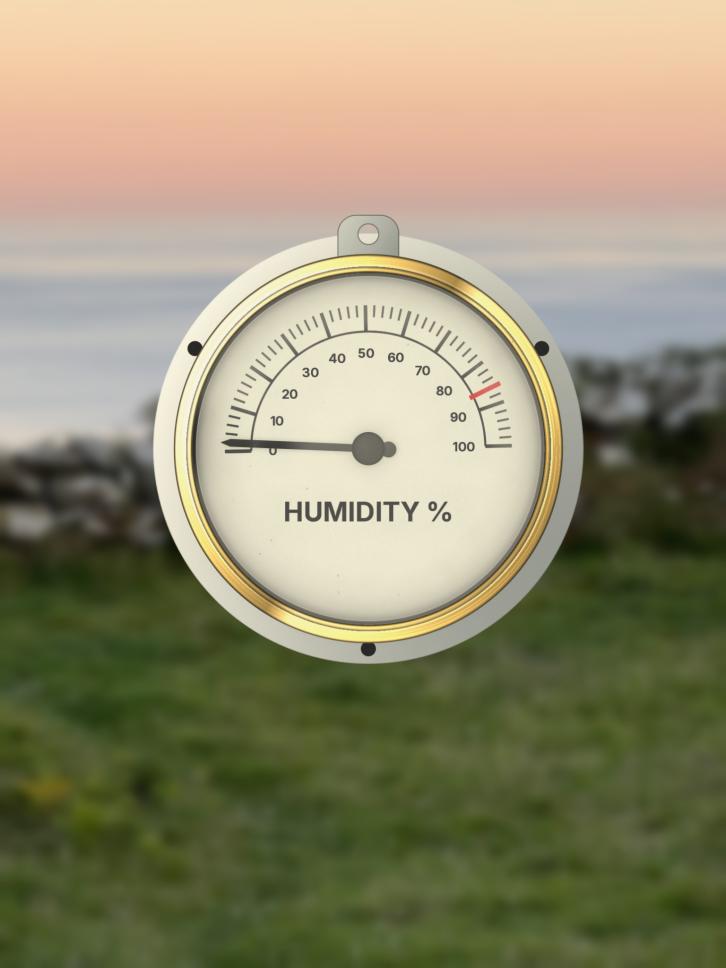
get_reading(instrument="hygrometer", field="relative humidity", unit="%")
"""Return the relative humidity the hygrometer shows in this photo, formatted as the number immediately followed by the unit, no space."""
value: 2%
